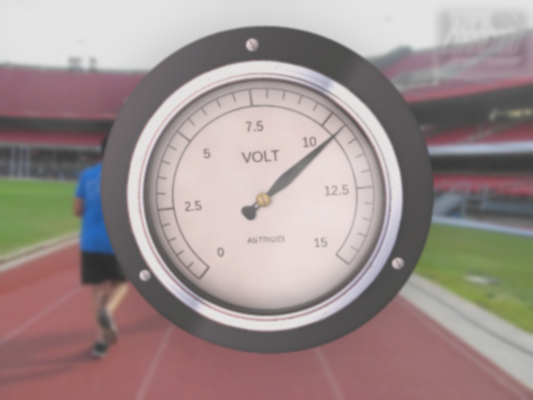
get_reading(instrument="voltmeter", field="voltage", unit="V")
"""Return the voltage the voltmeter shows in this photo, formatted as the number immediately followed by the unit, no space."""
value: 10.5V
